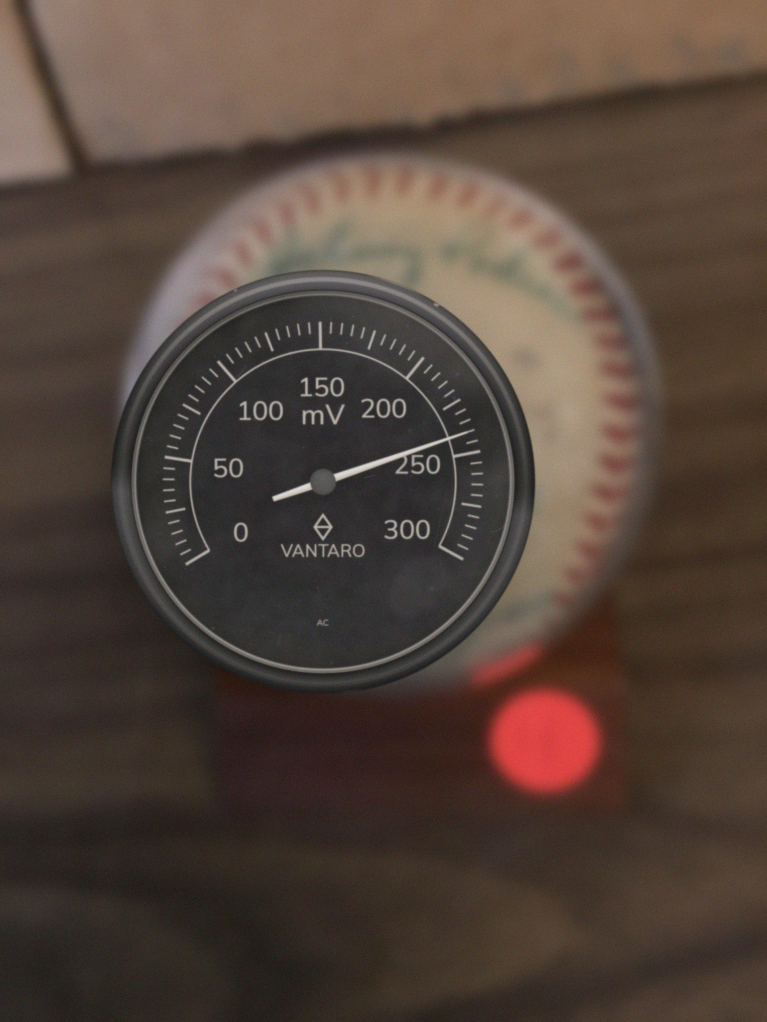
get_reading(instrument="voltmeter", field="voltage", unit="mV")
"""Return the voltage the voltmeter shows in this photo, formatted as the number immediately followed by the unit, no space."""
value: 240mV
